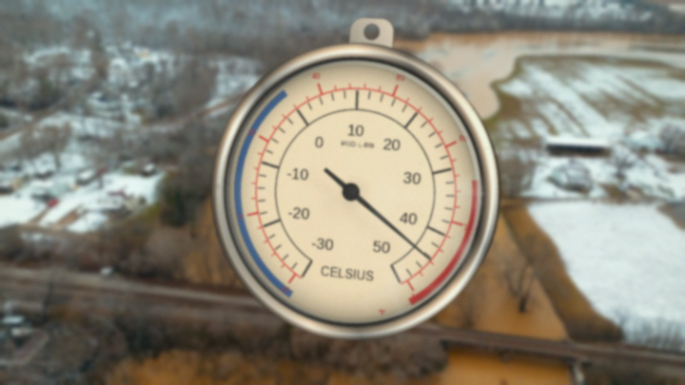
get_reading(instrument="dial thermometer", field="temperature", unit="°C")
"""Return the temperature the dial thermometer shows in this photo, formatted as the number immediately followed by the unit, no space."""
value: 44°C
